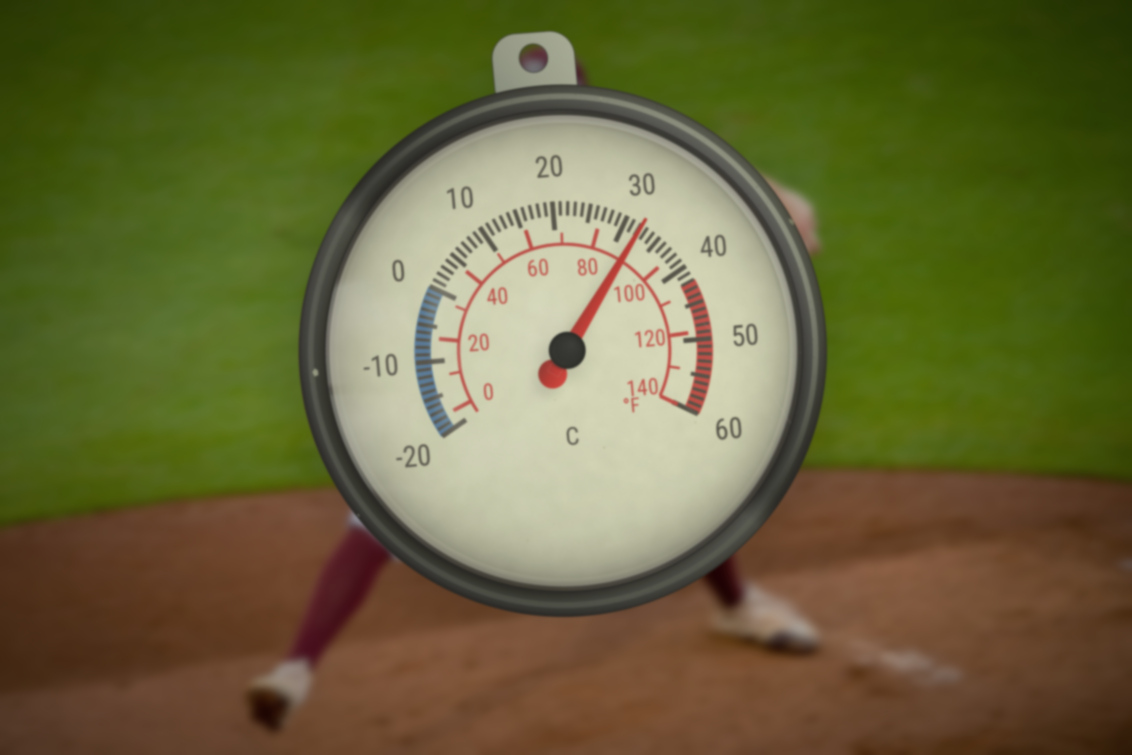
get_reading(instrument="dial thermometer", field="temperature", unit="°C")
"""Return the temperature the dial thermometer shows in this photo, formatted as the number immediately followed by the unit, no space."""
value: 32°C
